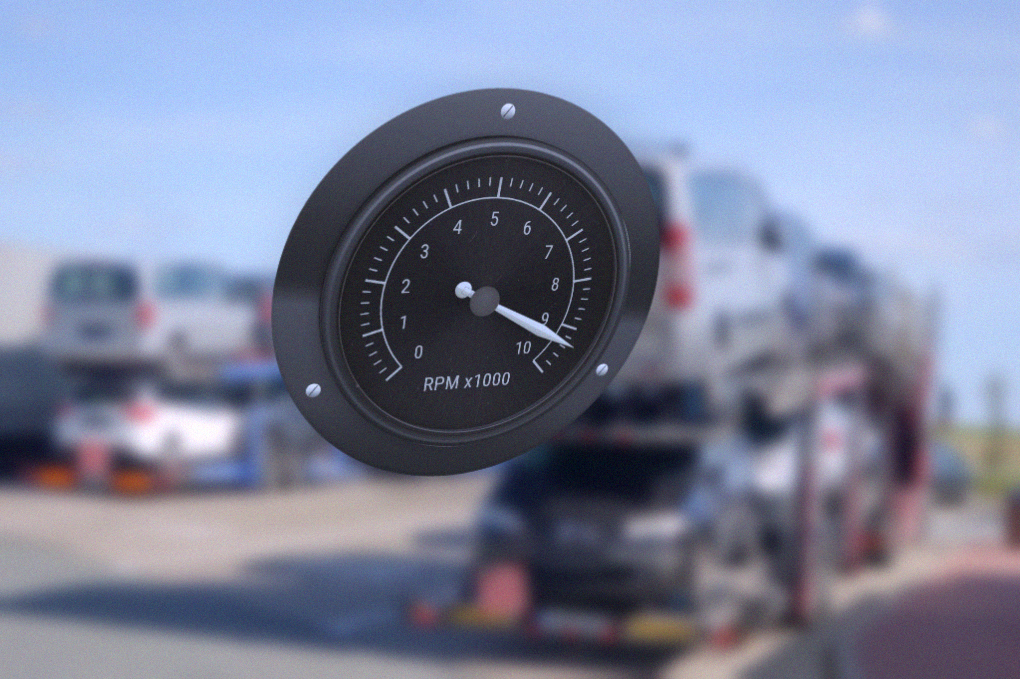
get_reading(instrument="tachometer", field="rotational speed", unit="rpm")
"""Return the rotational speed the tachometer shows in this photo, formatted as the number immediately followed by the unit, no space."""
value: 9300rpm
